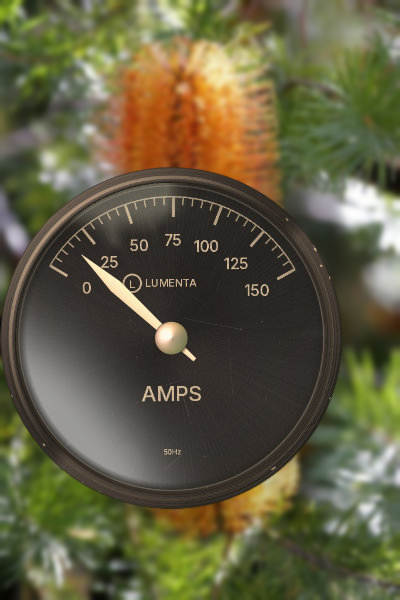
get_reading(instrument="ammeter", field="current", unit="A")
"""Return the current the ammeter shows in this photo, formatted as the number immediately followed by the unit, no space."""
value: 15A
